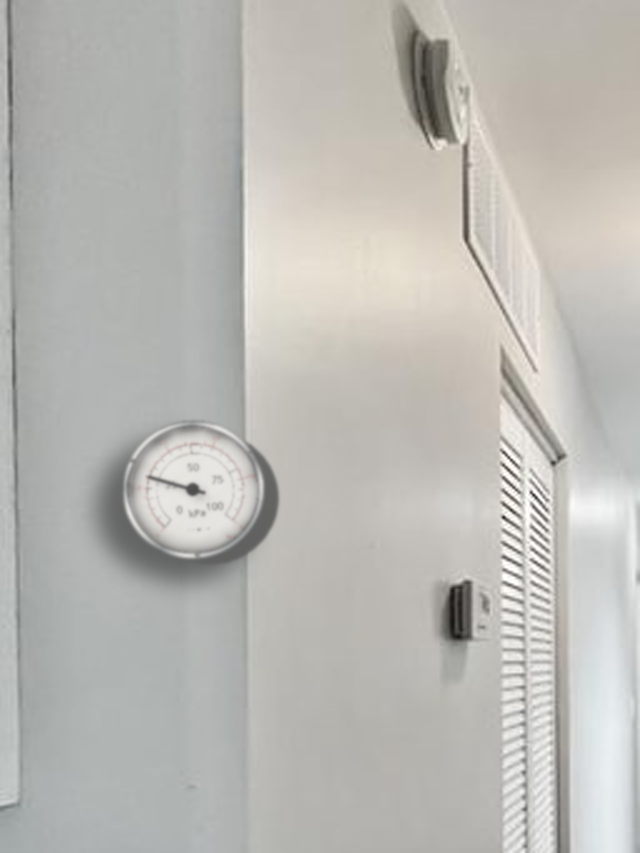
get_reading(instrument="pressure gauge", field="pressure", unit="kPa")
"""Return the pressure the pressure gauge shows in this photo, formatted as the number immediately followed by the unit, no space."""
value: 25kPa
